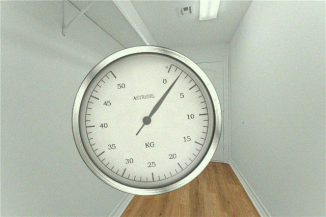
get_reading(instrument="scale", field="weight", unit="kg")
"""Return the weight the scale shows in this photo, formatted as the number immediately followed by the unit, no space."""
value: 2kg
